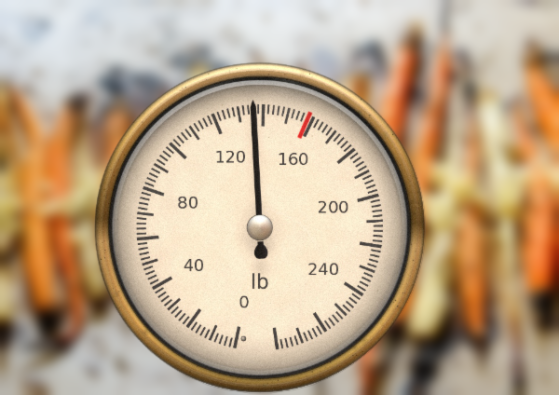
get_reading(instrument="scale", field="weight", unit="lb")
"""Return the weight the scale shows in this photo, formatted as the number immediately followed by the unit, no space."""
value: 136lb
